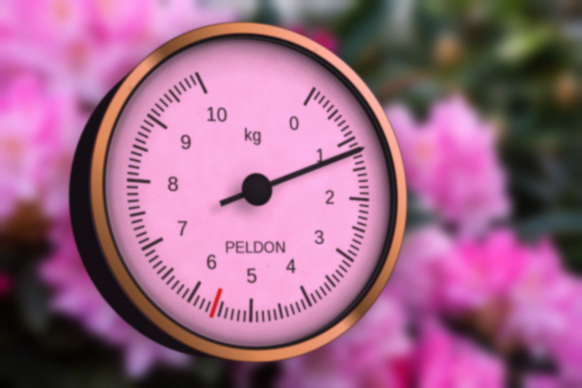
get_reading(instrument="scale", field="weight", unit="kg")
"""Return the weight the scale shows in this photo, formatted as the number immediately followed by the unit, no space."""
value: 1.2kg
